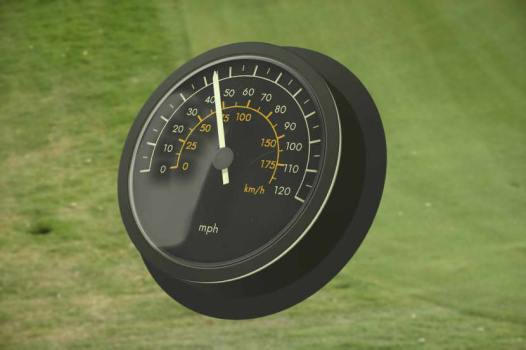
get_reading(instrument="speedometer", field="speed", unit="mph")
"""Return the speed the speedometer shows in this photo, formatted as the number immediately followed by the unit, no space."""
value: 45mph
